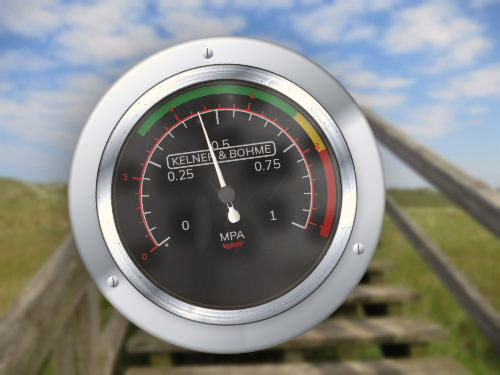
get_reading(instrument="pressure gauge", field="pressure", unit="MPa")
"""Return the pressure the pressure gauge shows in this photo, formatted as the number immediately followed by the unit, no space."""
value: 0.45MPa
